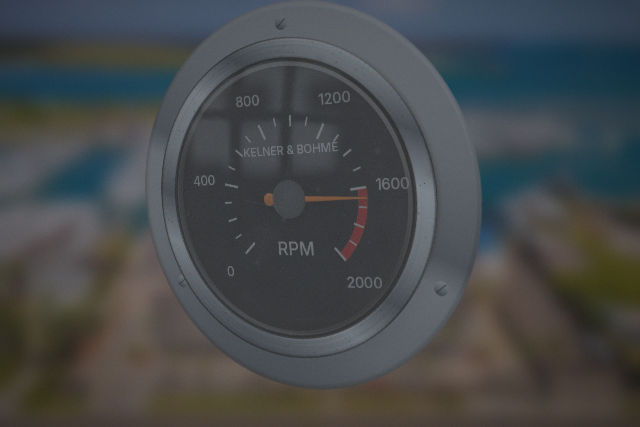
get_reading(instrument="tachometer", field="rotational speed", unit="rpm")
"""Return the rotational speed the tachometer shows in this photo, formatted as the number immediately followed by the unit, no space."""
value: 1650rpm
